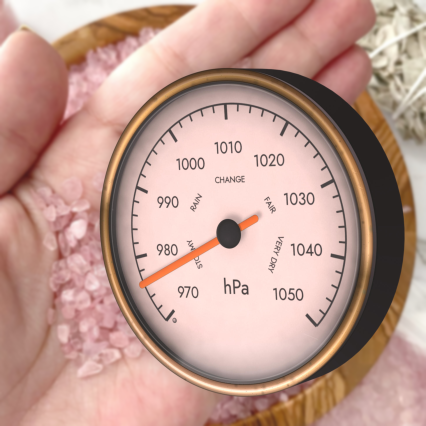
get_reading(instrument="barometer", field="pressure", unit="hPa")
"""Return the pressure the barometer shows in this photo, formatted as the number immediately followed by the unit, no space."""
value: 976hPa
